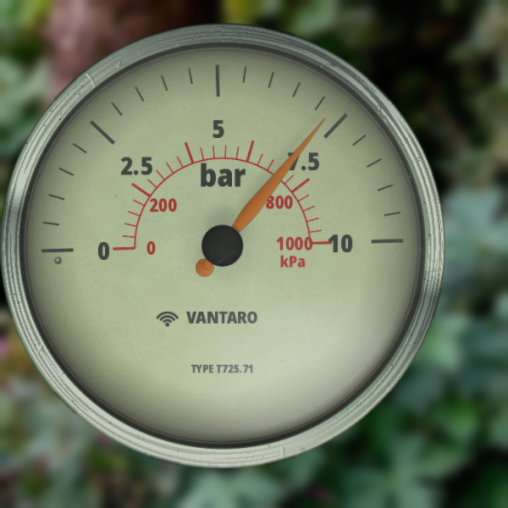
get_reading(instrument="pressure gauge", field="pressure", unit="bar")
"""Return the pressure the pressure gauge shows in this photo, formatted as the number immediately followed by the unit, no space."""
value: 7.25bar
